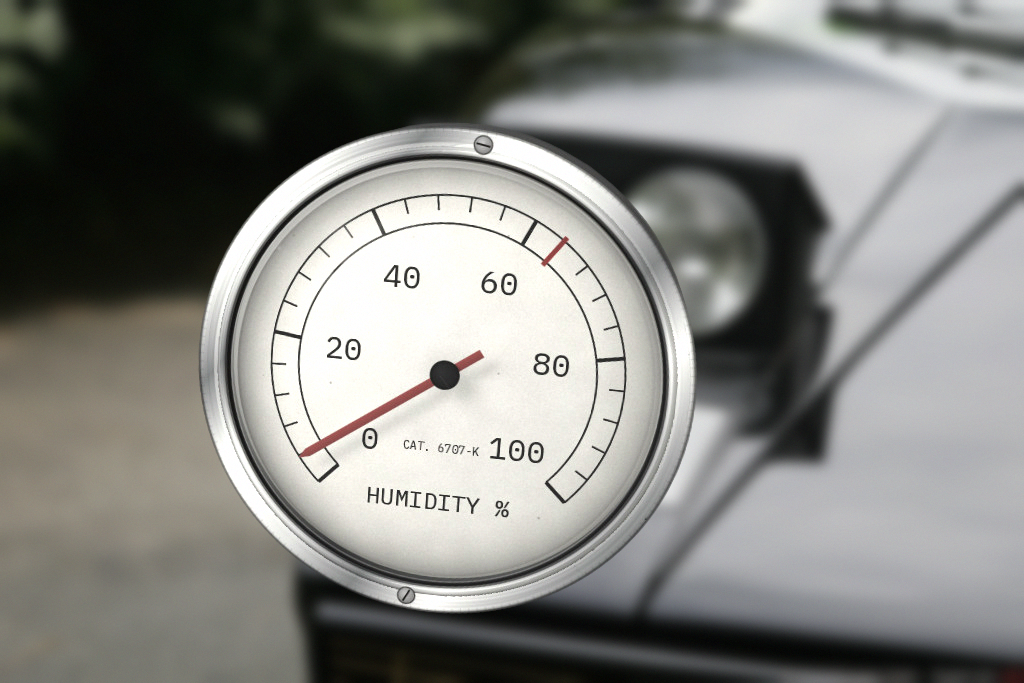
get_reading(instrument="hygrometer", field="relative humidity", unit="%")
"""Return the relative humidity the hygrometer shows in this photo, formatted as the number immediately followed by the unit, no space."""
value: 4%
